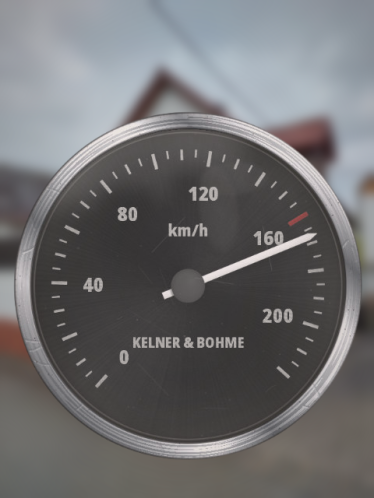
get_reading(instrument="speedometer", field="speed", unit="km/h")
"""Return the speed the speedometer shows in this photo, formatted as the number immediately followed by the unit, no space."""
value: 167.5km/h
